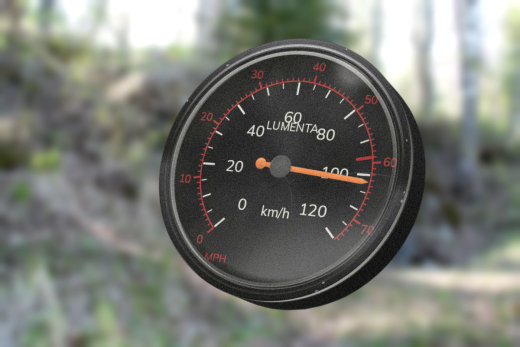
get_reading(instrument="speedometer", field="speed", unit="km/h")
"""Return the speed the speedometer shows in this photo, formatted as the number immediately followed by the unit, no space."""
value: 102.5km/h
